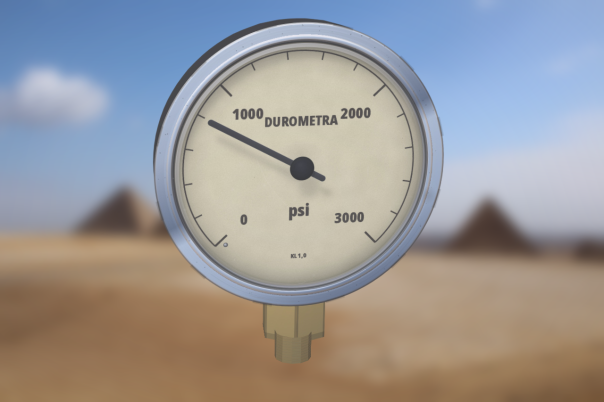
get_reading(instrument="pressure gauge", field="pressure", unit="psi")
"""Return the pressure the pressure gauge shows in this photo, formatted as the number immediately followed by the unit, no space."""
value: 800psi
